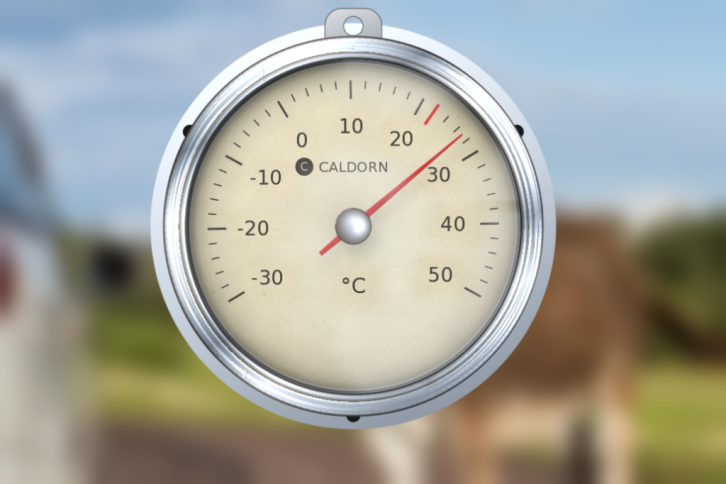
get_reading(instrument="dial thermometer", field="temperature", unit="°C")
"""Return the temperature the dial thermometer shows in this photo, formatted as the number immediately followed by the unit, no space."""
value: 27°C
